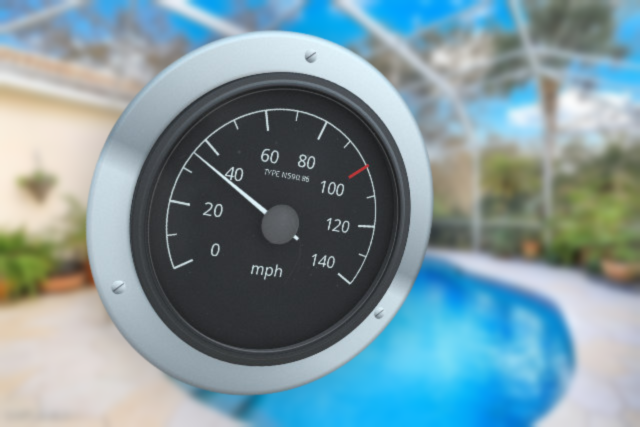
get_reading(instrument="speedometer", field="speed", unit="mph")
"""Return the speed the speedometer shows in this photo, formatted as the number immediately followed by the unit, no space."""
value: 35mph
